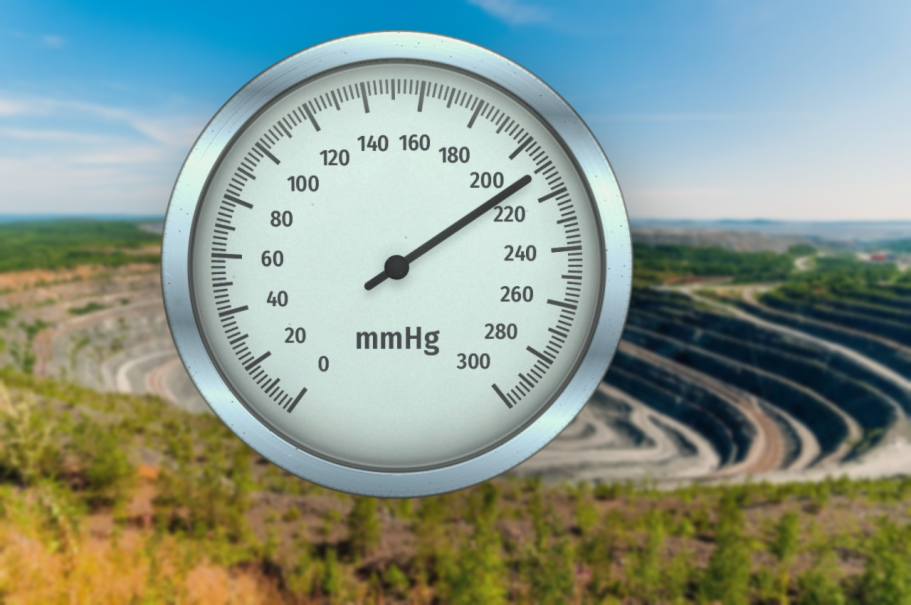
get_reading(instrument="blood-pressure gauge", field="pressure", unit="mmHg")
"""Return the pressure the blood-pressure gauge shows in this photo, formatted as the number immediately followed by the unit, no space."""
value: 210mmHg
